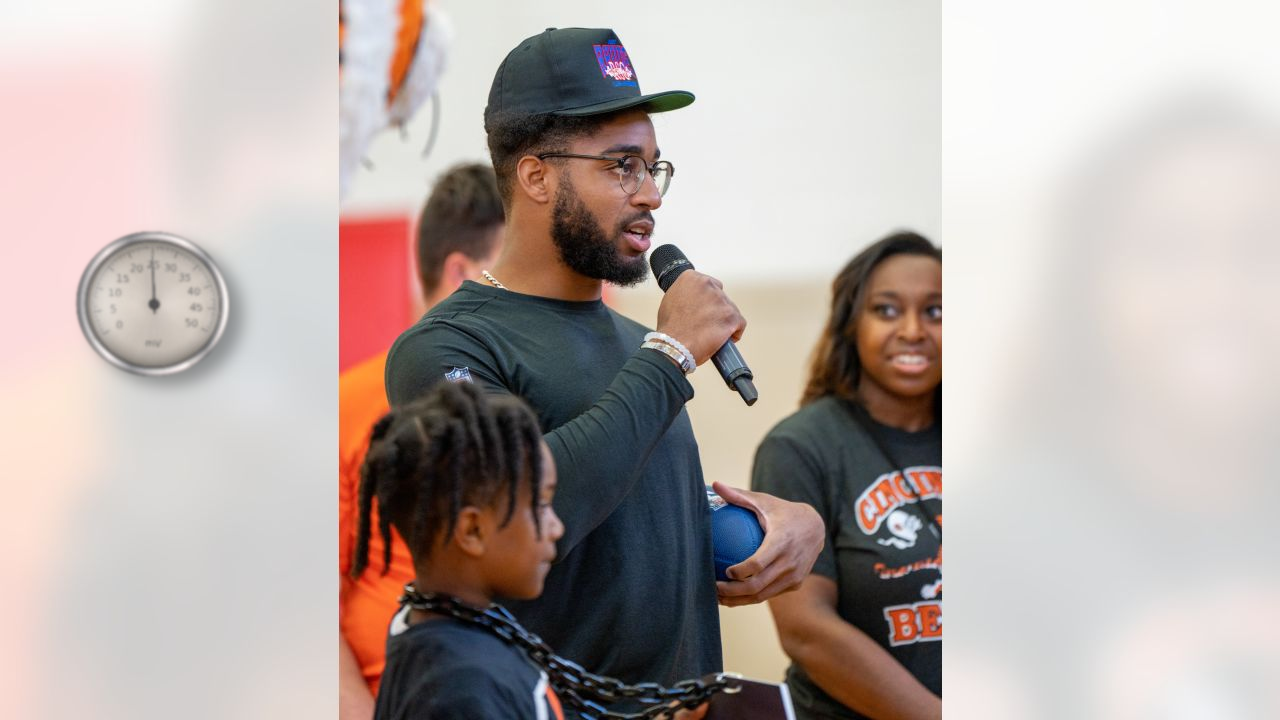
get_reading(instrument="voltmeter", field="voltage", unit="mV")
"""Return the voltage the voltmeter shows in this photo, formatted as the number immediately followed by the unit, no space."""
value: 25mV
